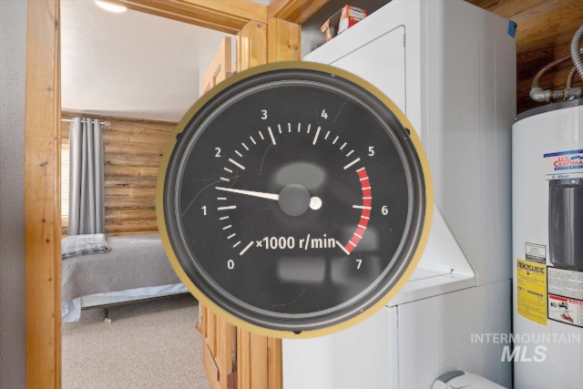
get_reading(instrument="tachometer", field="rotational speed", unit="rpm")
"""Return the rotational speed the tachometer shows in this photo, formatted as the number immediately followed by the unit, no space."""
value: 1400rpm
